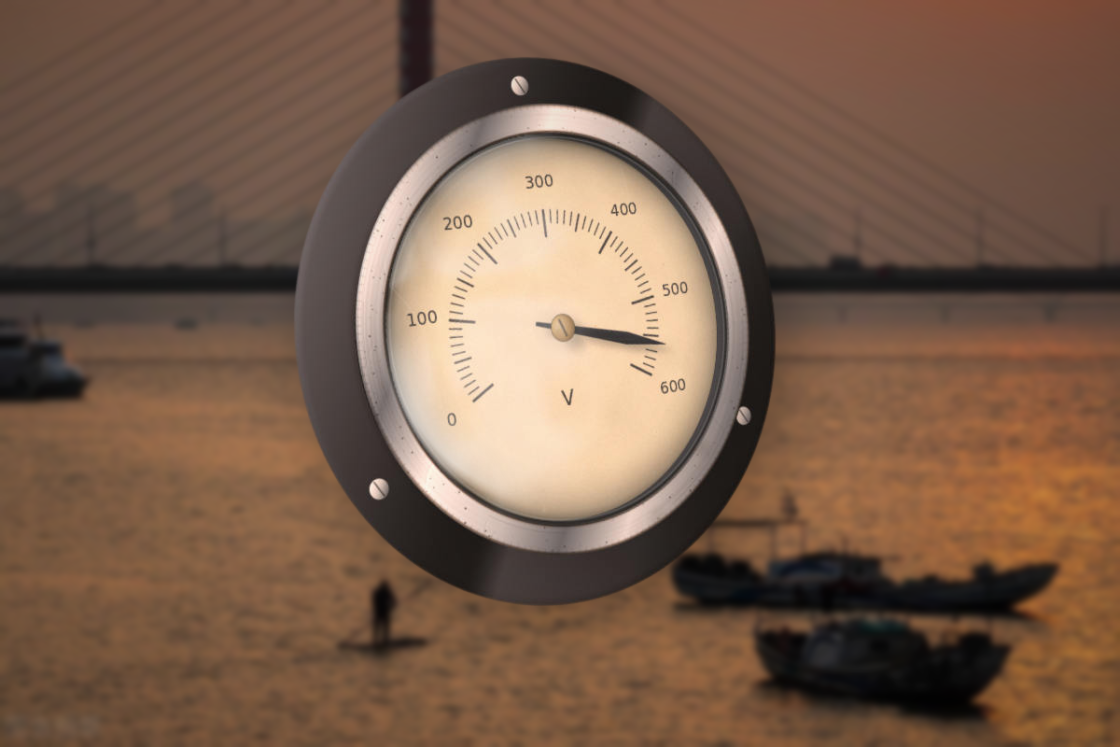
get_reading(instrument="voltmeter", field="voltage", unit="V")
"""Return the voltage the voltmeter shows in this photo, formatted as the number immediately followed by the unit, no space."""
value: 560V
